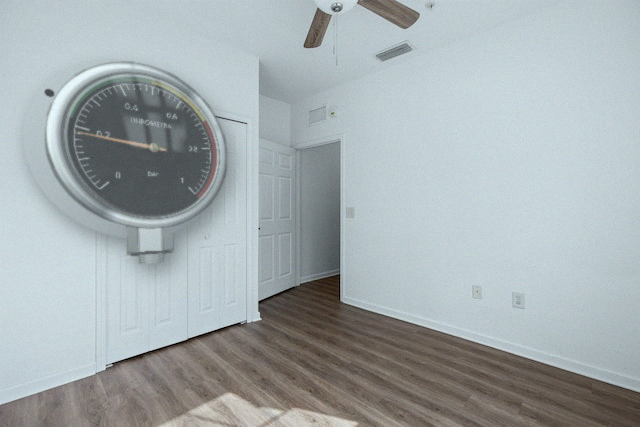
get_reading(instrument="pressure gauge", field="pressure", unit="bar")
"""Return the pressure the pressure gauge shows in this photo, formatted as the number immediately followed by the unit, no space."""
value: 0.18bar
